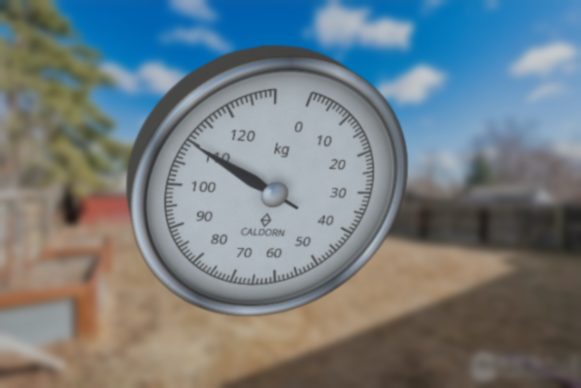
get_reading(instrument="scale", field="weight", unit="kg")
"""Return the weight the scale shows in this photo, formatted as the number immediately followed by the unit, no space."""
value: 110kg
